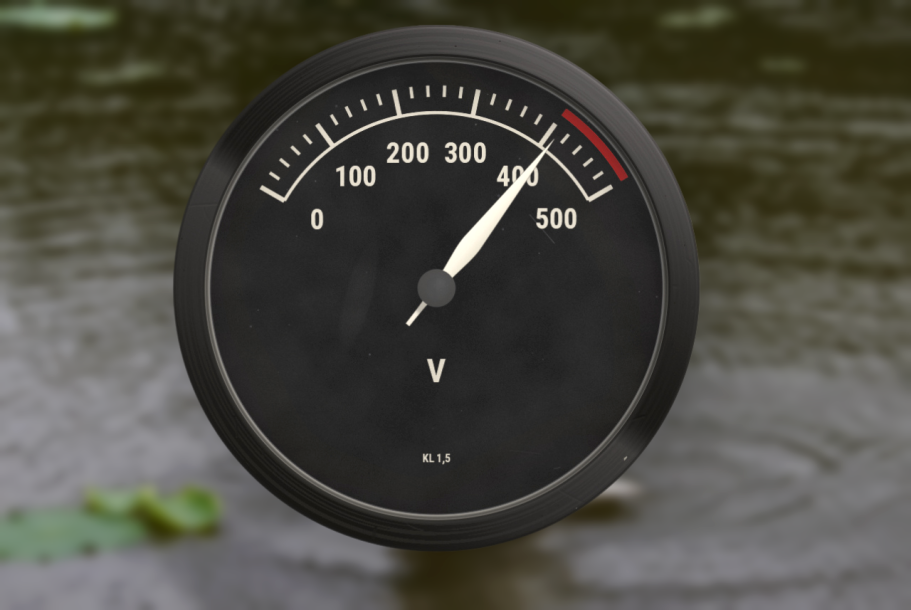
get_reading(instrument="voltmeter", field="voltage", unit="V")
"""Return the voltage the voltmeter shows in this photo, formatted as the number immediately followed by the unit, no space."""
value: 410V
